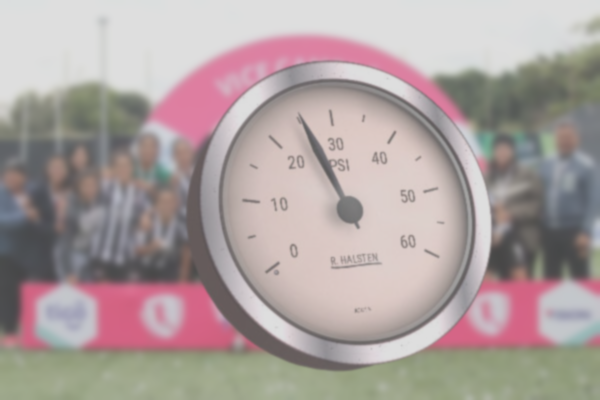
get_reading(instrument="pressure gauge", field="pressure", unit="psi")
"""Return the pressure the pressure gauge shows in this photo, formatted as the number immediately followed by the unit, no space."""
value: 25psi
